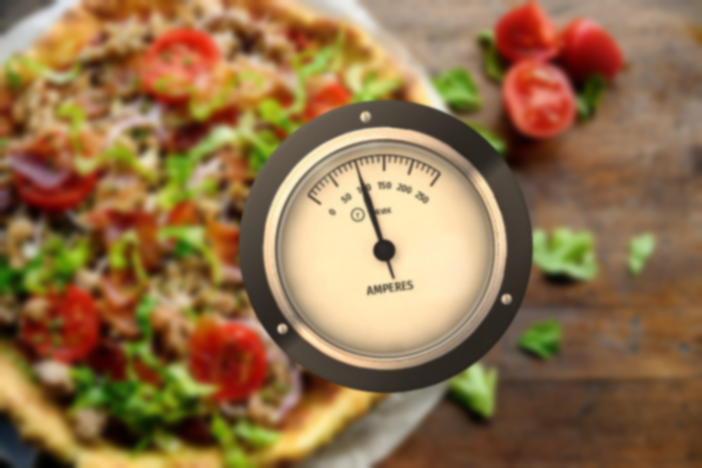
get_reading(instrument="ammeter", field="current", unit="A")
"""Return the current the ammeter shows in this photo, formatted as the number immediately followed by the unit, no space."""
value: 100A
